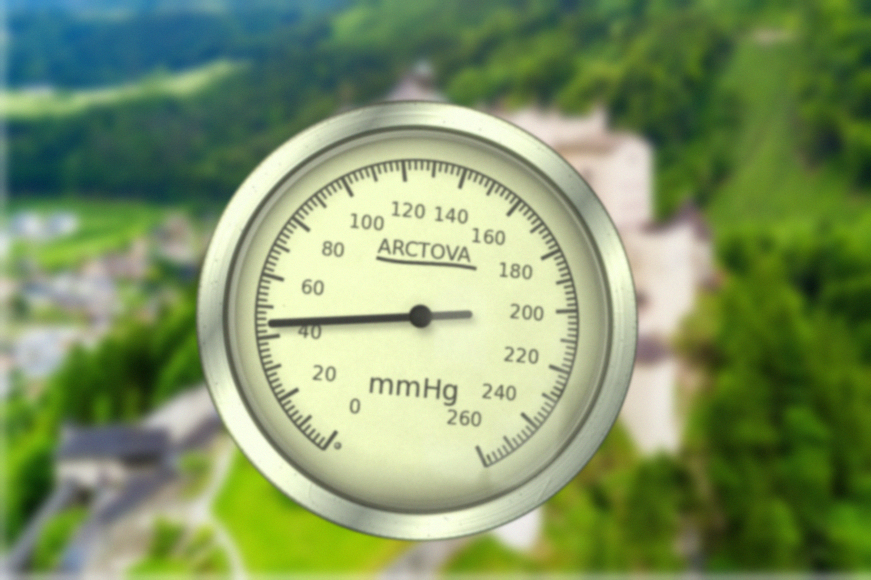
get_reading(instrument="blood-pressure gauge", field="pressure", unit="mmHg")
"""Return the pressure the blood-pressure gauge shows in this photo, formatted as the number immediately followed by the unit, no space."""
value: 44mmHg
